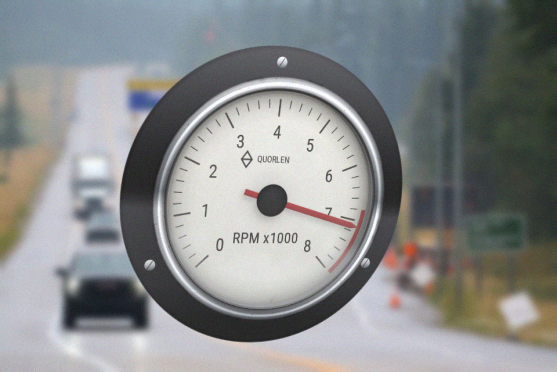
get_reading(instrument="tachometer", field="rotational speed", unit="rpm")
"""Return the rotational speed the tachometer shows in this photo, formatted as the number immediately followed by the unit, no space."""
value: 7100rpm
